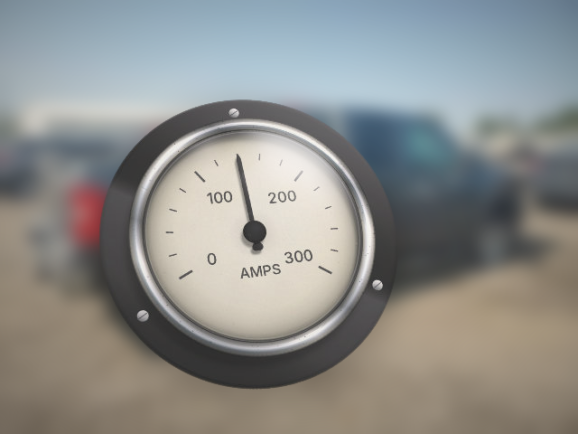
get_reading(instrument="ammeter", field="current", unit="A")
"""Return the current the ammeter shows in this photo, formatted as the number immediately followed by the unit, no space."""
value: 140A
